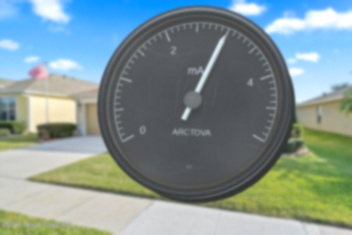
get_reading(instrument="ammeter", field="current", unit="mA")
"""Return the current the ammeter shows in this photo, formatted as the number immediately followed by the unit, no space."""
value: 3mA
